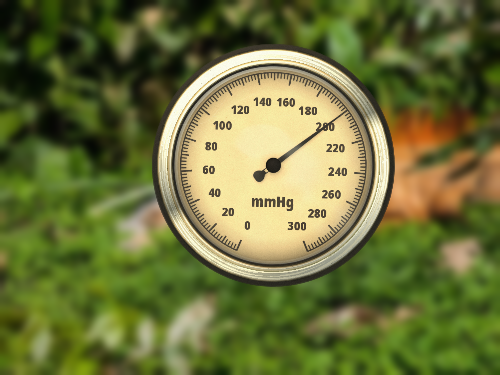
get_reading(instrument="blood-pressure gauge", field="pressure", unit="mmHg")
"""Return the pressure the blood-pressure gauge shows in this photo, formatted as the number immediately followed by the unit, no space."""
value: 200mmHg
